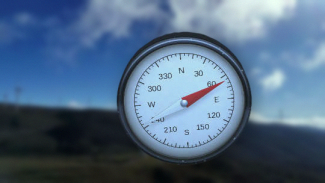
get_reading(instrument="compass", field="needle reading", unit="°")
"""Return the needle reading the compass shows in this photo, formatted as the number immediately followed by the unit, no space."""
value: 65°
